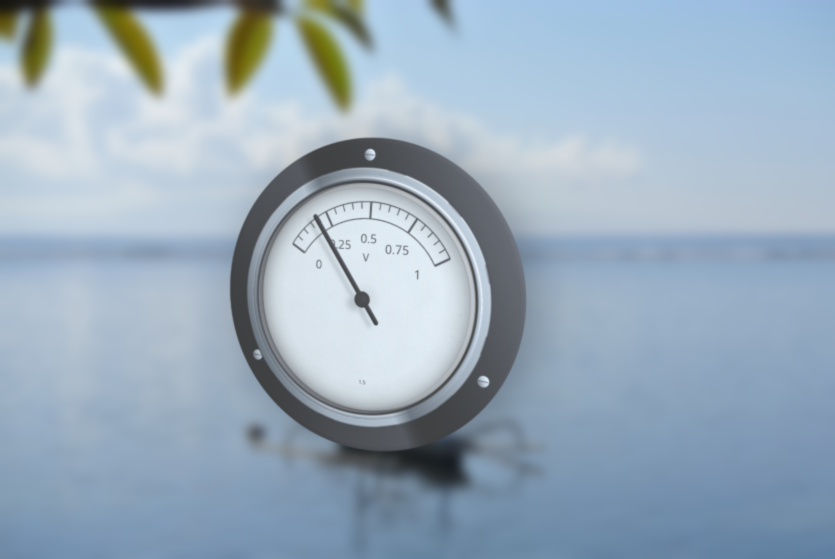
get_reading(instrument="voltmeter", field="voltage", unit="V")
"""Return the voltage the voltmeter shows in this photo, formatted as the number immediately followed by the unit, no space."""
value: 0.2V
